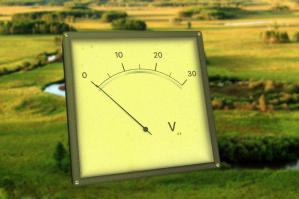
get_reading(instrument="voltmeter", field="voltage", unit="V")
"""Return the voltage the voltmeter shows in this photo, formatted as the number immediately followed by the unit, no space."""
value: 0V
